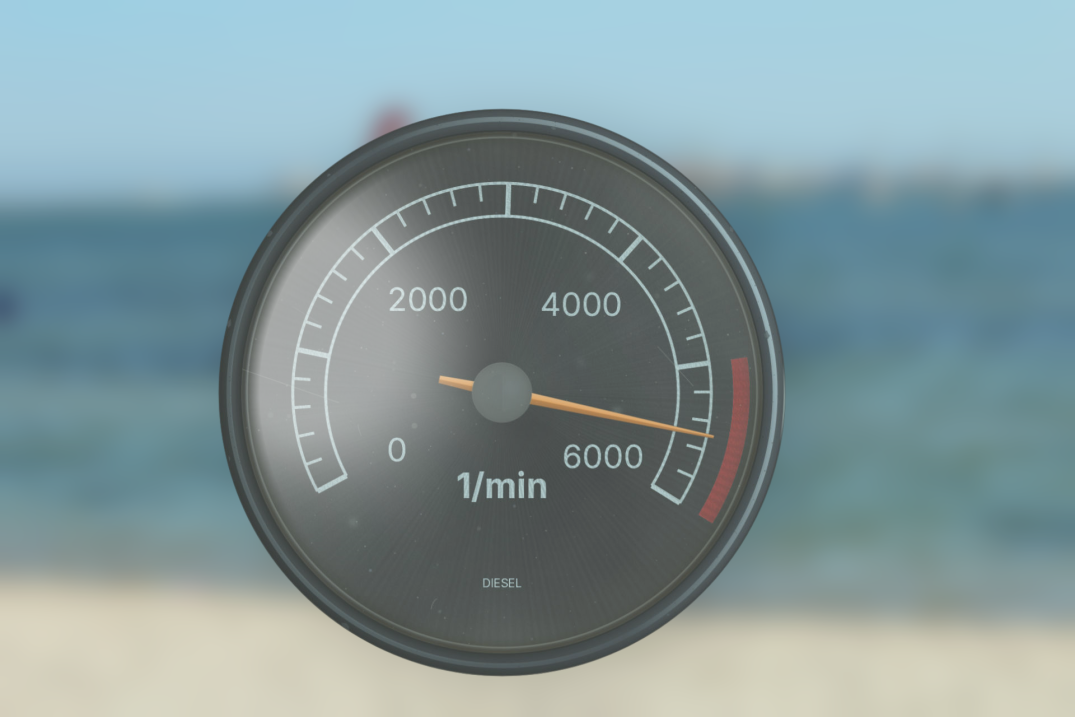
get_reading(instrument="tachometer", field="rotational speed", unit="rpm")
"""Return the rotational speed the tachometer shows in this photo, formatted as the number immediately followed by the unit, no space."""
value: 5500rpm
